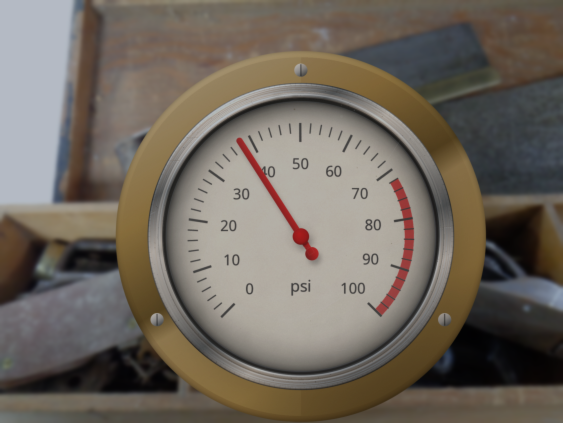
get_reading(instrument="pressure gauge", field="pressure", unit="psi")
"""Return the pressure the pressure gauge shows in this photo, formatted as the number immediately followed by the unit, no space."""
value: 38psi
